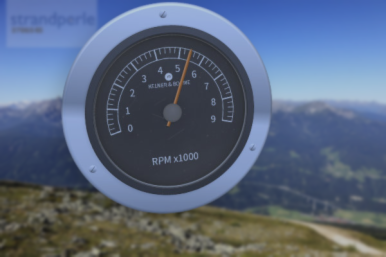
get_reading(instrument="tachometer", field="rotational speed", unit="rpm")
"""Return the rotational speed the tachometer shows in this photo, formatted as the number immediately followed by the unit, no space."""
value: 5400rpm
